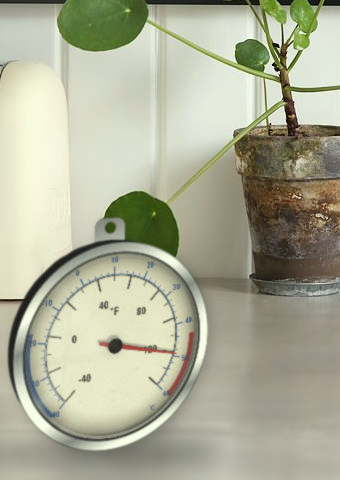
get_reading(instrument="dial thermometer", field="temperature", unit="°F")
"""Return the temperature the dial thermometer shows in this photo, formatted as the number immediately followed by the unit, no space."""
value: 120°F
